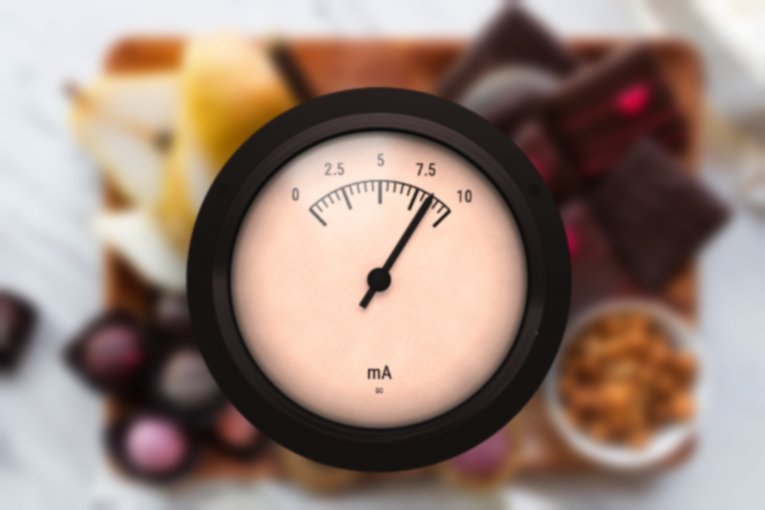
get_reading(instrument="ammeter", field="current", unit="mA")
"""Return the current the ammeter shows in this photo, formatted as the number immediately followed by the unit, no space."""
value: 8.5mA
